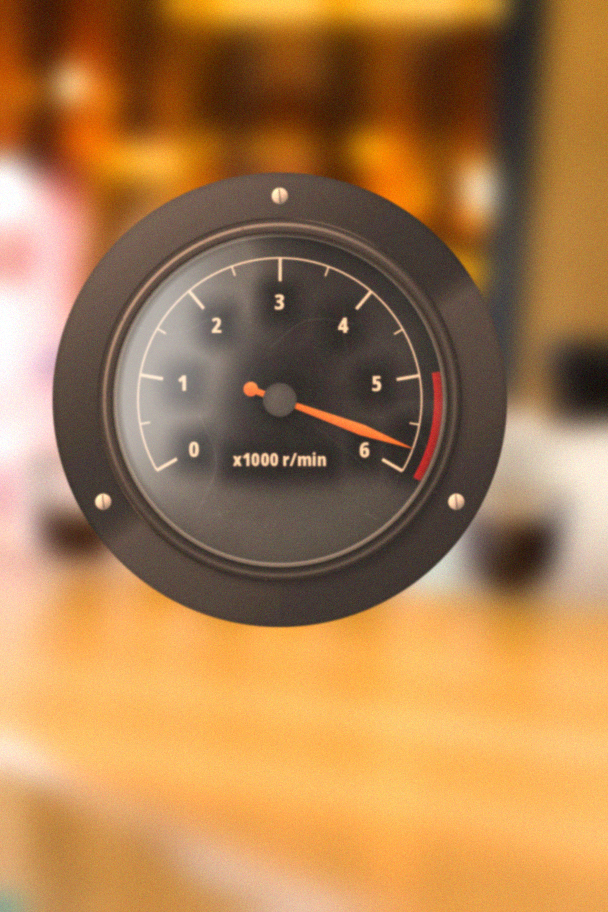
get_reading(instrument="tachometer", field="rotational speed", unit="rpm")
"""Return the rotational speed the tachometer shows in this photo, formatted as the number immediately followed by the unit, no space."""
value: 5750rpm
